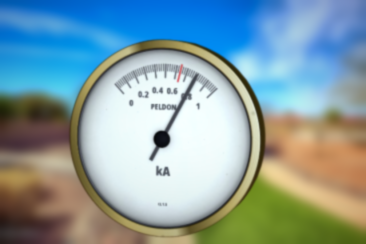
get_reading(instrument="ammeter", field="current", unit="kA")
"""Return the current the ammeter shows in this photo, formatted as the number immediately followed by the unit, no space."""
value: 0.8kA
